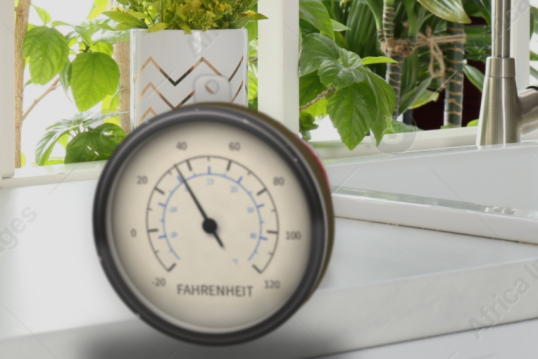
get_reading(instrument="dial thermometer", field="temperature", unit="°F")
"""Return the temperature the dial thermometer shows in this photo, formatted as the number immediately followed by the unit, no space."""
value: 35°F
